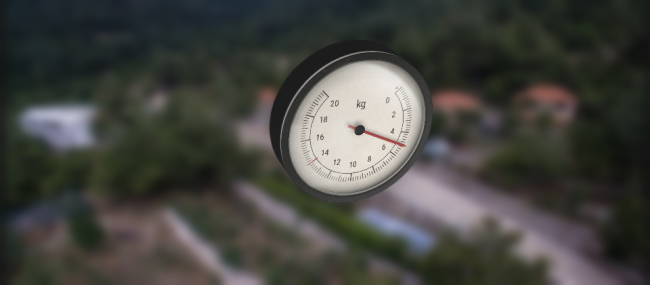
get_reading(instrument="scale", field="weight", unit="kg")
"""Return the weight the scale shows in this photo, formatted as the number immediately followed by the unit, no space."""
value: 5kg
